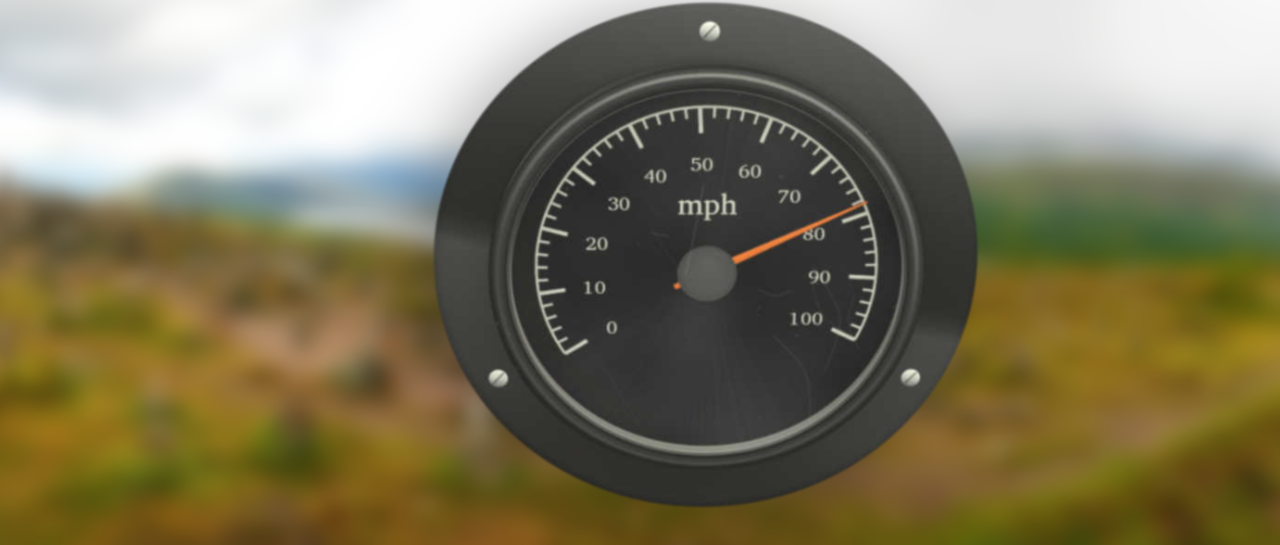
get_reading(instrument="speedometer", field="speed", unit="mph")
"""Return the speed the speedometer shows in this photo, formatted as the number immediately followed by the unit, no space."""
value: 78mph
